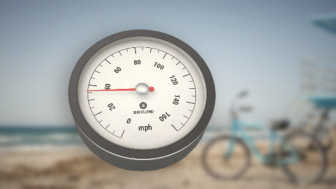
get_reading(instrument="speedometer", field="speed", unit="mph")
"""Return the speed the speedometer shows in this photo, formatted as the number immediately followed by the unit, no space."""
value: 35mph
